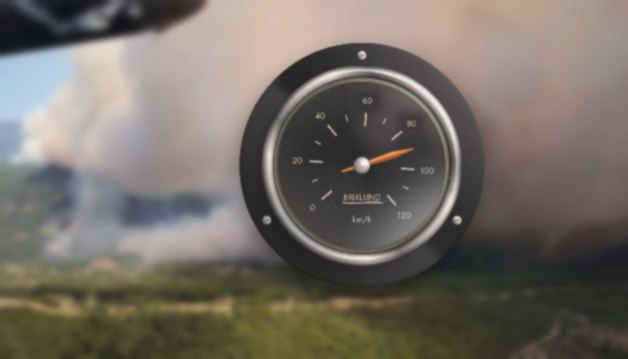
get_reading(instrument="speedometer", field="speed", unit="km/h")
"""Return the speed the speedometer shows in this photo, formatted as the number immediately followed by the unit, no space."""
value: 90km/h
